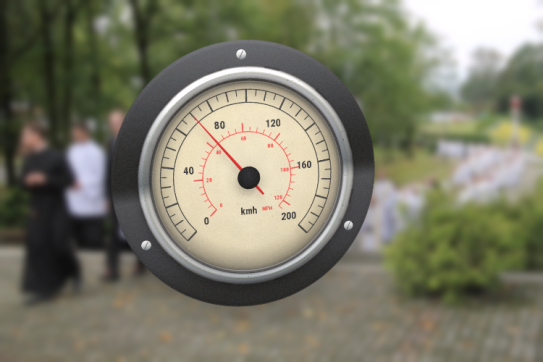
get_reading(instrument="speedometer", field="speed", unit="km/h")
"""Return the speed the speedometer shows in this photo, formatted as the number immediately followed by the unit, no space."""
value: 70km/h
